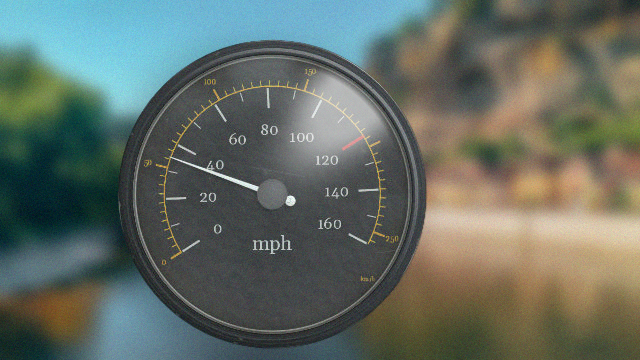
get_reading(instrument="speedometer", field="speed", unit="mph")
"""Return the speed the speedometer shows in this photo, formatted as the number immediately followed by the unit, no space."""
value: 35mph
